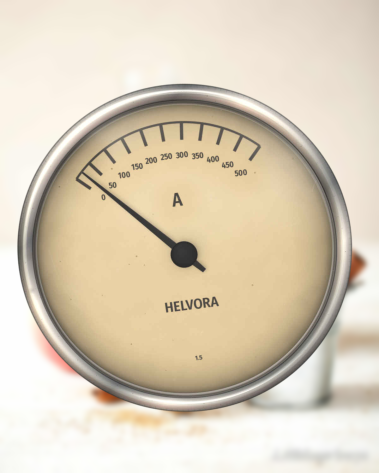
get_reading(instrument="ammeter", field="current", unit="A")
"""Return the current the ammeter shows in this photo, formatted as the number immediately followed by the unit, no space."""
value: 25A
